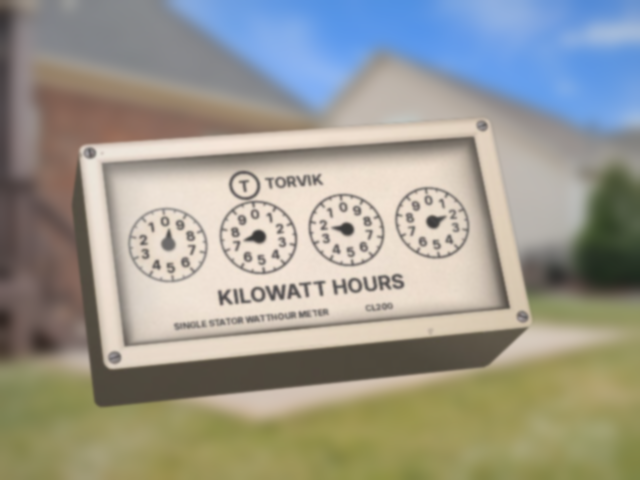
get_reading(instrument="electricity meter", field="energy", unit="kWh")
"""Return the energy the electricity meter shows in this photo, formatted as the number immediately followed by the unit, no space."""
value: 9722kWh
